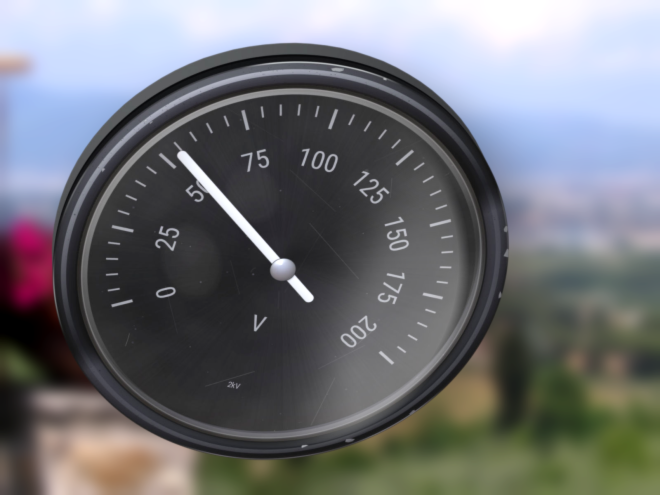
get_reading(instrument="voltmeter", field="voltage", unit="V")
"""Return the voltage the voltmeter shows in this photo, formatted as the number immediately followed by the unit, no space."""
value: 55V
